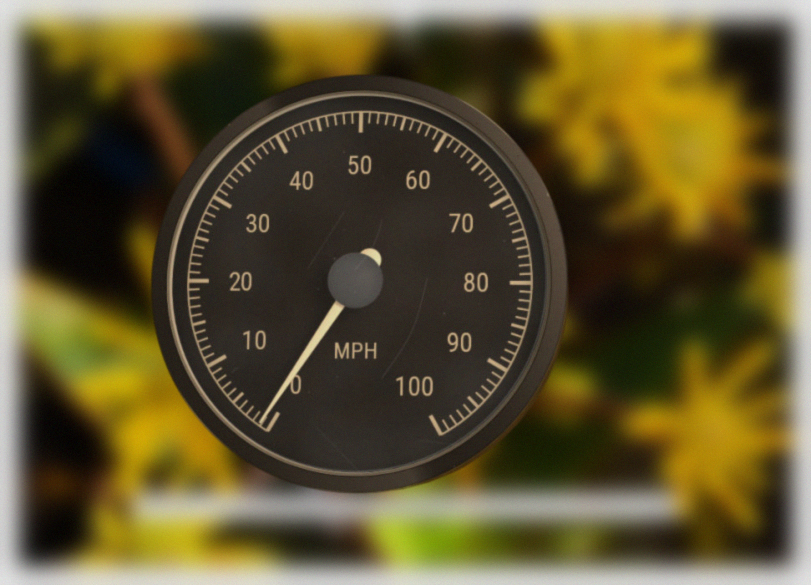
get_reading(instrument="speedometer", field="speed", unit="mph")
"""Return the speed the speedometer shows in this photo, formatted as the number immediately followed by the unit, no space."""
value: 1mph
